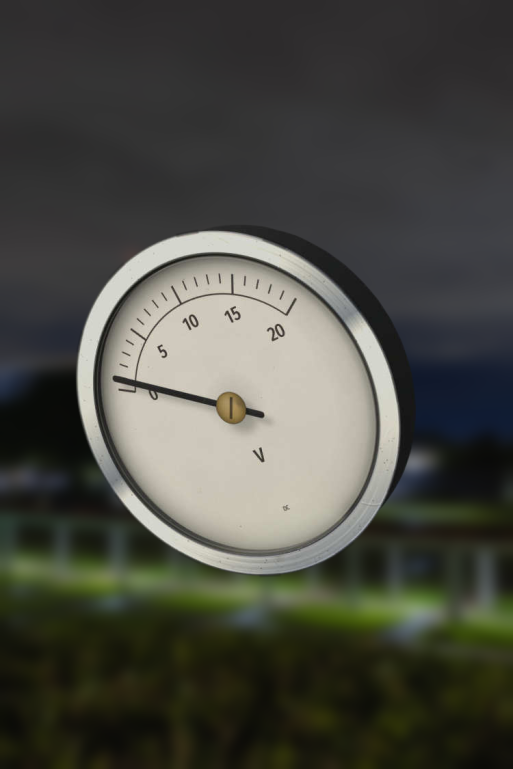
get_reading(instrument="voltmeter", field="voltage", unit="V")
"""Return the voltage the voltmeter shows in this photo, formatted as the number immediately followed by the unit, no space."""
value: 1V
